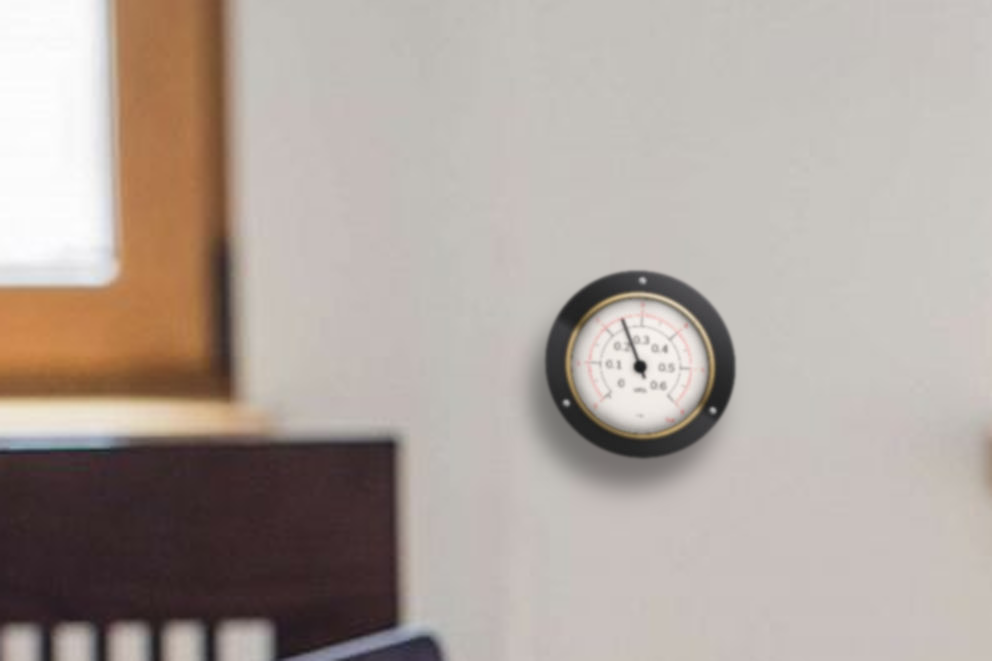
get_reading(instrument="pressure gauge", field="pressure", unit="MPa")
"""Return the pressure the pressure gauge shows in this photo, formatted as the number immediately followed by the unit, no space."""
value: 0.25MPa
